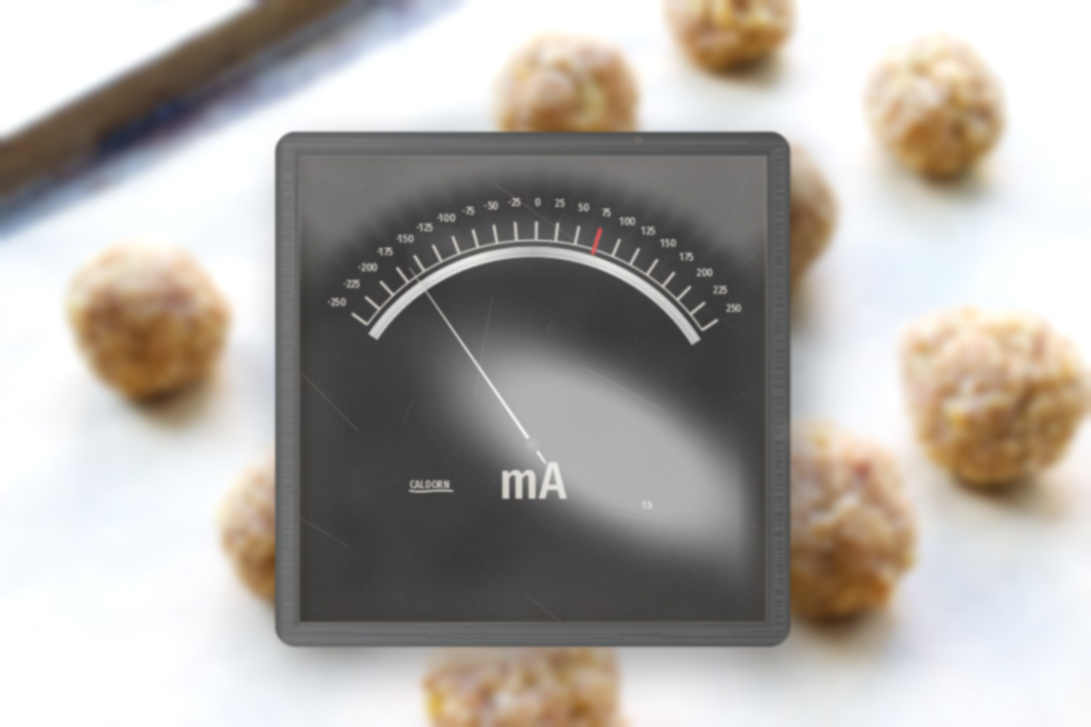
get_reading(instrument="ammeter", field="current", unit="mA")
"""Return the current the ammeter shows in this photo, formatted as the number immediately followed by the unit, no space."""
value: -162.5mA
